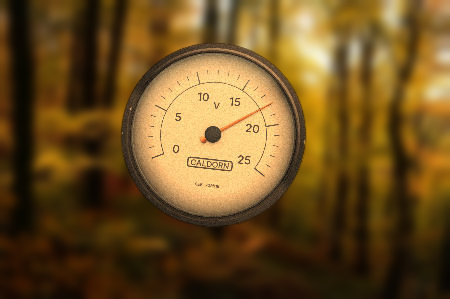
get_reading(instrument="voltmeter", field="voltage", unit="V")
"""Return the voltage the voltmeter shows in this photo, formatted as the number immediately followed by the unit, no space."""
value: 18V
